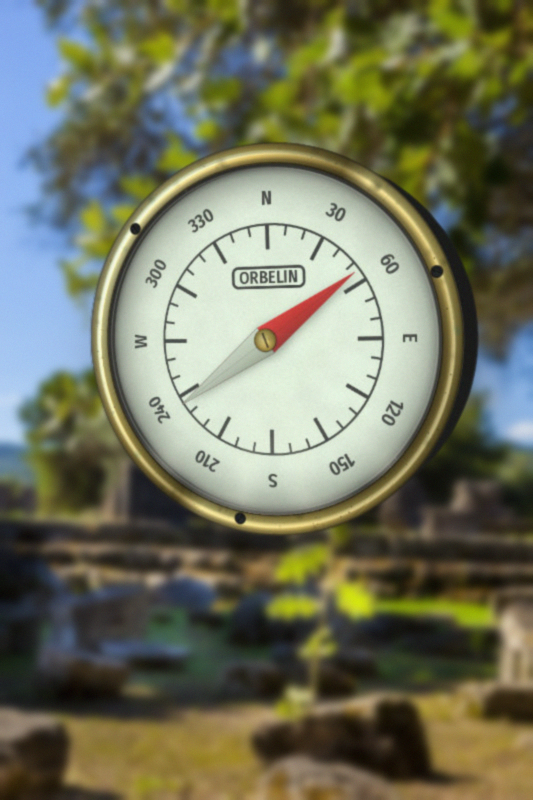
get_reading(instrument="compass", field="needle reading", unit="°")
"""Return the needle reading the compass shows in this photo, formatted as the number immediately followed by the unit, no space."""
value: 55°
